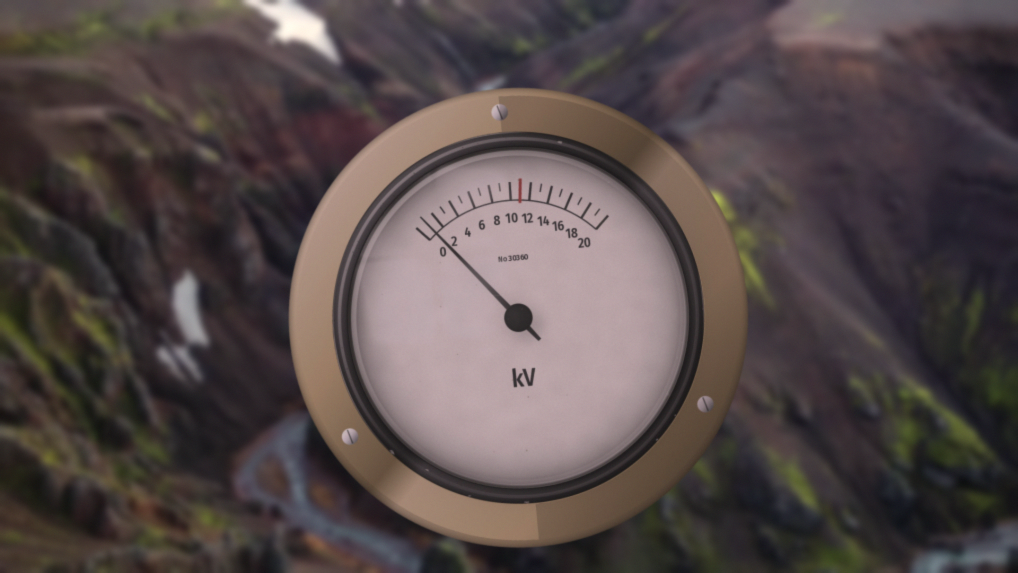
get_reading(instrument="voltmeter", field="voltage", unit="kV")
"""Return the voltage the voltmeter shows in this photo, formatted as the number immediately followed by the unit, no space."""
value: 1kV
